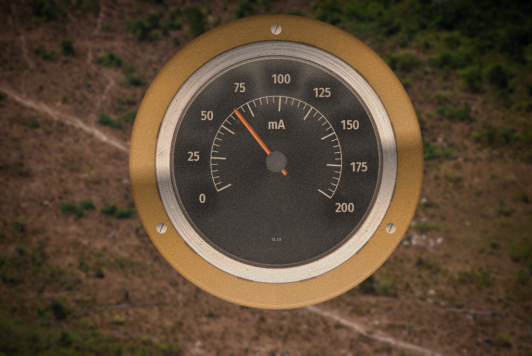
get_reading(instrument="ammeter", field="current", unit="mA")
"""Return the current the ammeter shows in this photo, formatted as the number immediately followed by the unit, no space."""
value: 65mA
